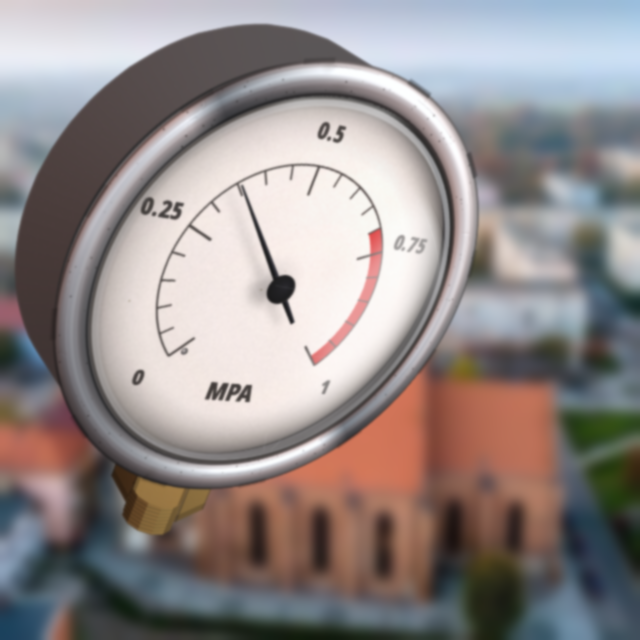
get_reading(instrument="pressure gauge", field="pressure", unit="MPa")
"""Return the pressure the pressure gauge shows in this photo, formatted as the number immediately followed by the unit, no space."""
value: 0.35MPa
